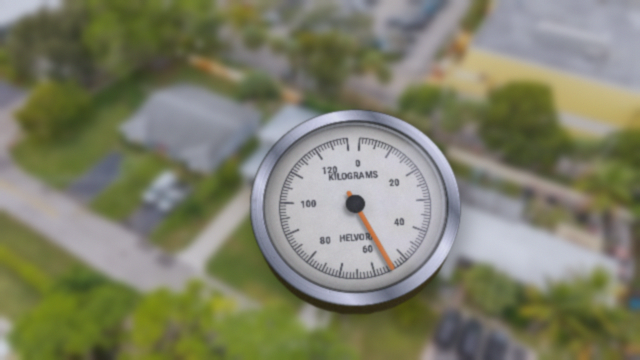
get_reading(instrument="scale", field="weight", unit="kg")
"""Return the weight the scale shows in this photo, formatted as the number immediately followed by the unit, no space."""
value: 55kg
